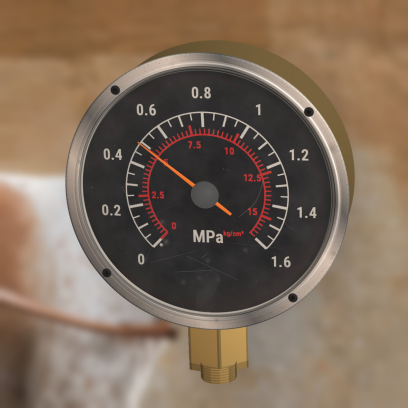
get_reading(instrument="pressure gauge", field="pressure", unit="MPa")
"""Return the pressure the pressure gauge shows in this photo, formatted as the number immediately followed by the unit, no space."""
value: 0.5MPa
